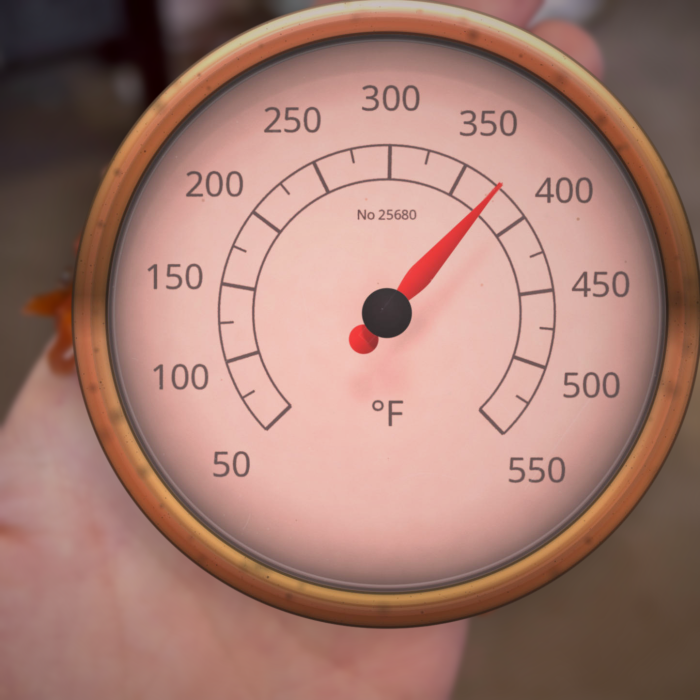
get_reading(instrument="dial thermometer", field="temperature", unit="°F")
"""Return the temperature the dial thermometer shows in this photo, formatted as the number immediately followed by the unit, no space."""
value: 375°F
